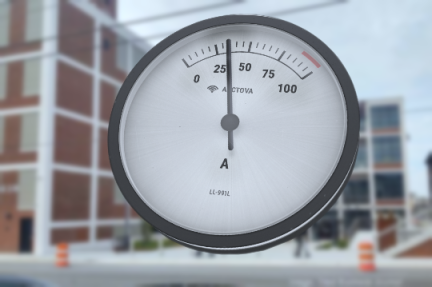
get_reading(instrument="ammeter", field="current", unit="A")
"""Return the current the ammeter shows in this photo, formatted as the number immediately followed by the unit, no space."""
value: 35A
